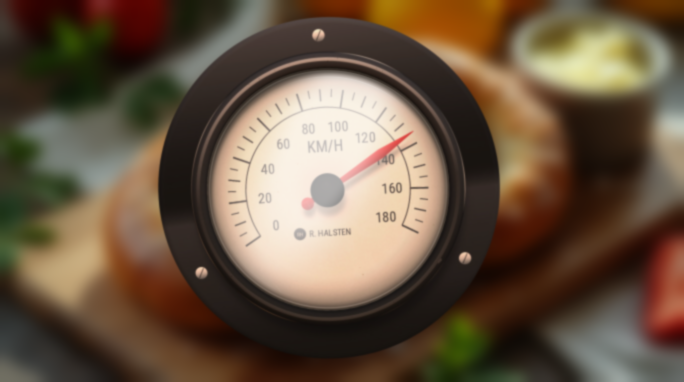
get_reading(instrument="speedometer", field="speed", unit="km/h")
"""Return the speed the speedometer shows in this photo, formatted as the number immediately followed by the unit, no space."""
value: 135km/h
